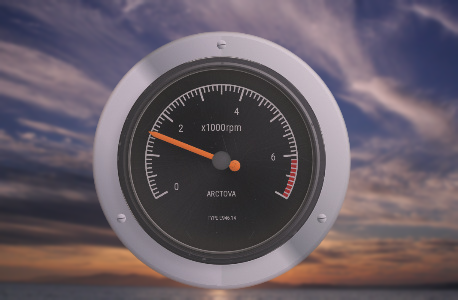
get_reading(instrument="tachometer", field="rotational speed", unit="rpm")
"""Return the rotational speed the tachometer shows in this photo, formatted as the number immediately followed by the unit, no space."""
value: 1500rpm
